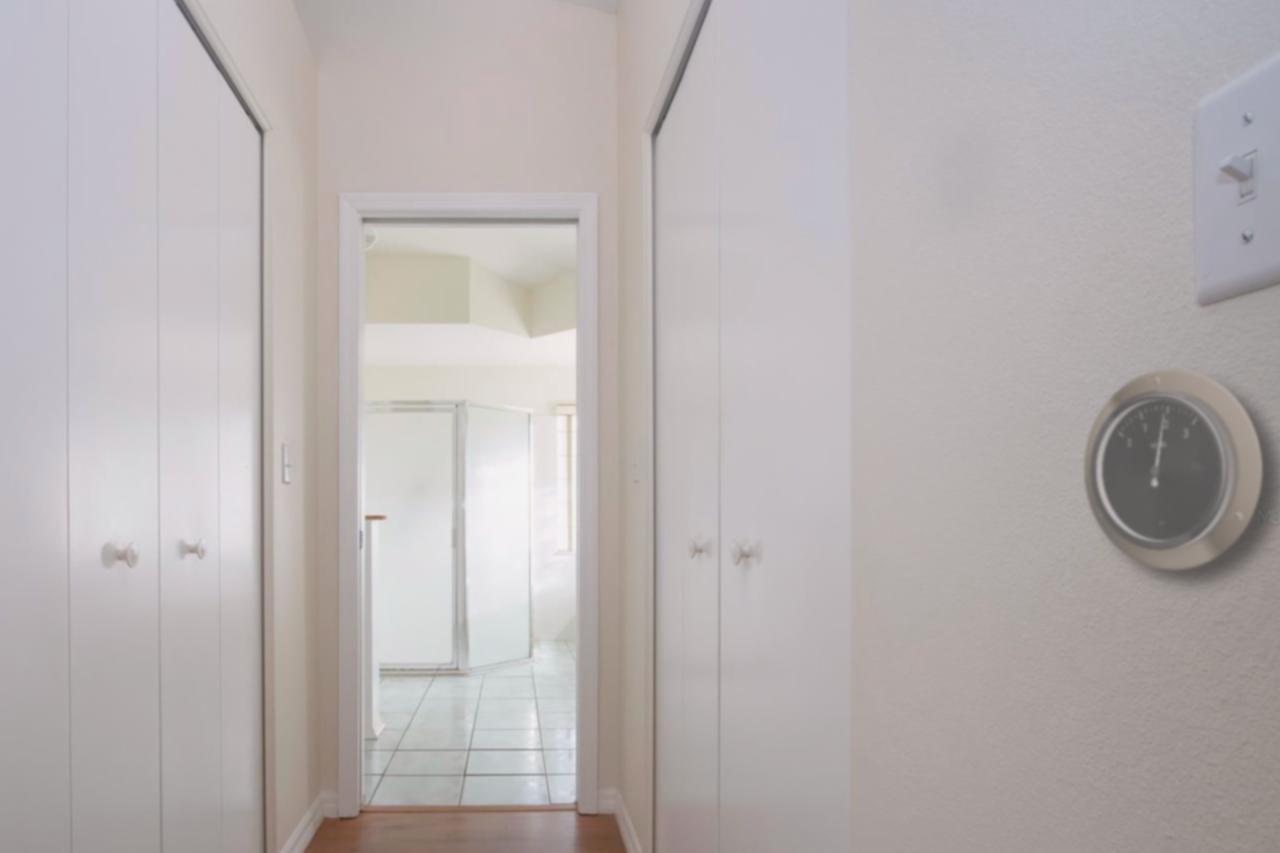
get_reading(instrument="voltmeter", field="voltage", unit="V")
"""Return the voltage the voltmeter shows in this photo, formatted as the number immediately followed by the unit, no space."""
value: 2V
